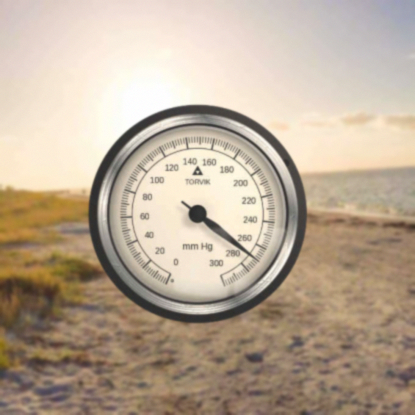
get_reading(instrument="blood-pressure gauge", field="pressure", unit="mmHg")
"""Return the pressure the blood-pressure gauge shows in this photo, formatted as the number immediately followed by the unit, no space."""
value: 270mmHg
